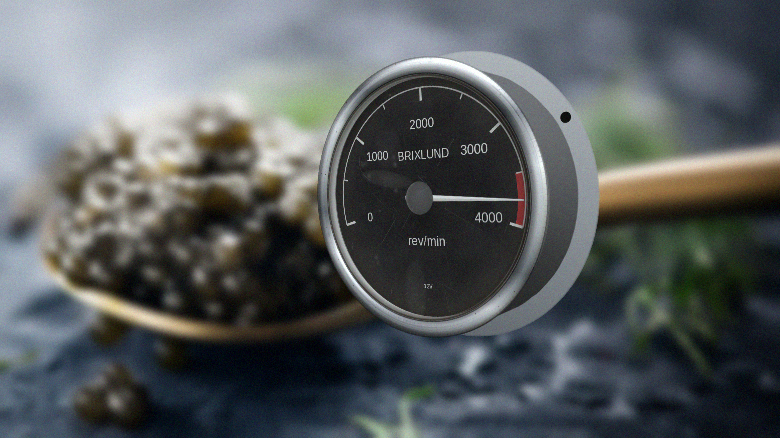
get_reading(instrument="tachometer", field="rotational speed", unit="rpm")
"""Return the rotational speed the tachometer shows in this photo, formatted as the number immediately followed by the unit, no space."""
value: 3750rpm
